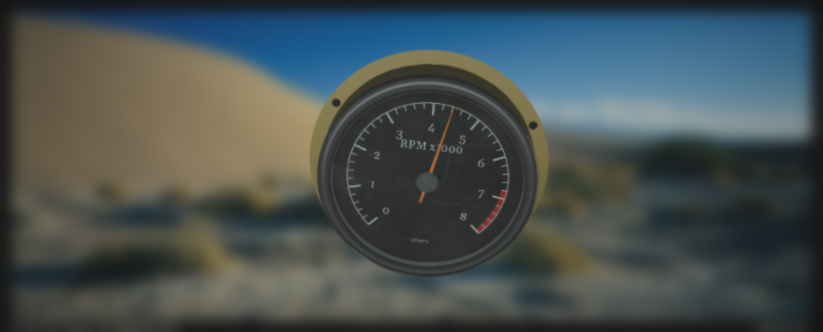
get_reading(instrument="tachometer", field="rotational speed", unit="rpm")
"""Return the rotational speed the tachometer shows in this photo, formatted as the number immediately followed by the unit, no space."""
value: 4400rpm
